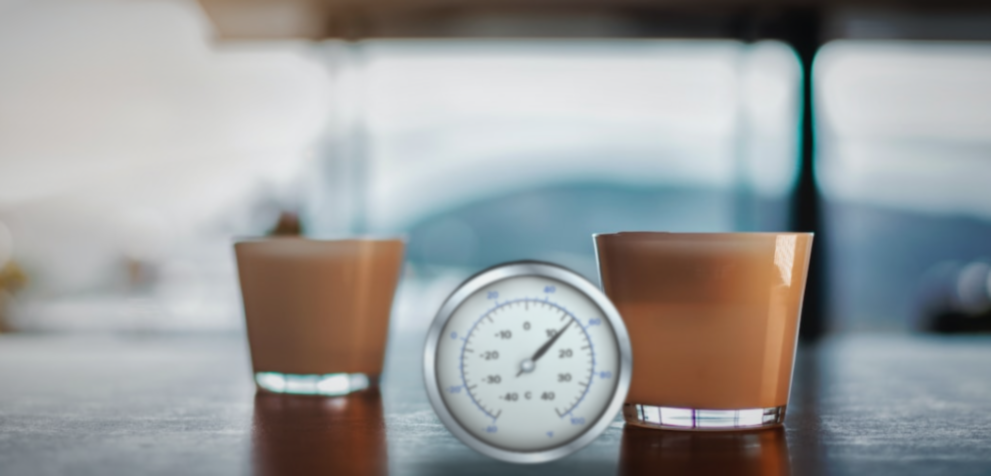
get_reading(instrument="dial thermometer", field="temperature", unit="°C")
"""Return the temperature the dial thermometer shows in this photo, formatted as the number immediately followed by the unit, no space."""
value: 12°C
